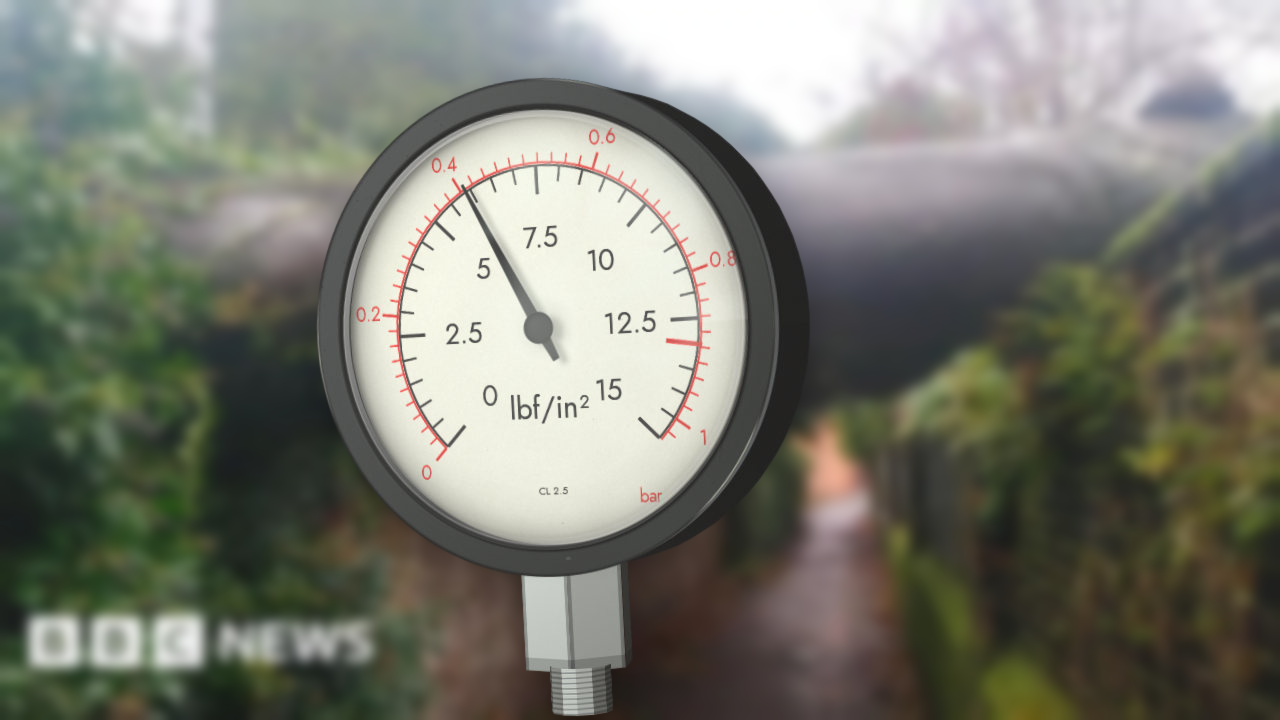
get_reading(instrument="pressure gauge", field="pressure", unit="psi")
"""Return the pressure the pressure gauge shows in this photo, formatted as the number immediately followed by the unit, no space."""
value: 6psi
